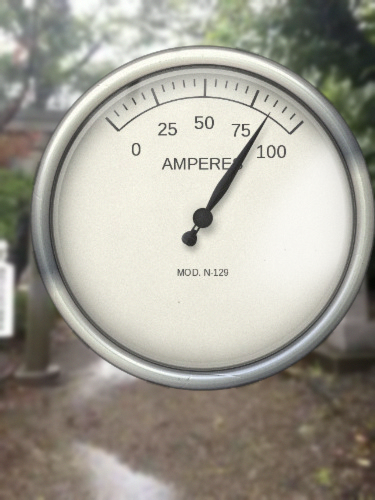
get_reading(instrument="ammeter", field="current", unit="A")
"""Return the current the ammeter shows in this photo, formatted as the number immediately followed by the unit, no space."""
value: 85A
